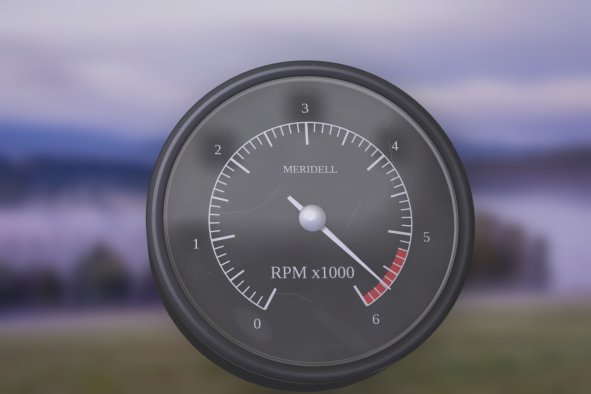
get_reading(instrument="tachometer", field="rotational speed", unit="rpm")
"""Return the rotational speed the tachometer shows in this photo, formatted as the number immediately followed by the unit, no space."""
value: 5700rpm
